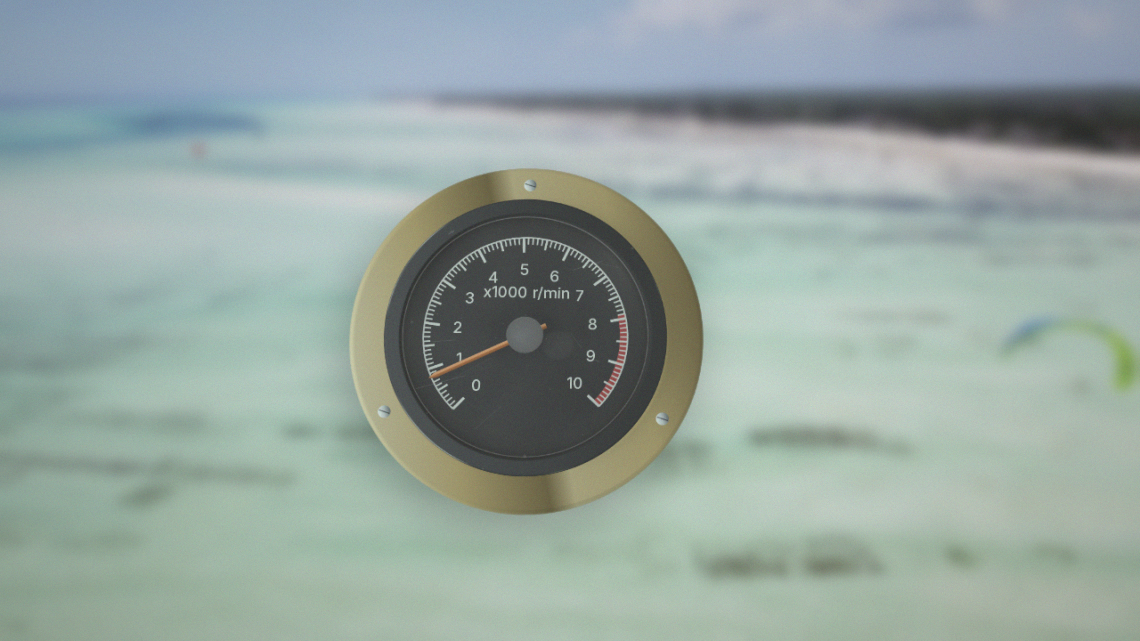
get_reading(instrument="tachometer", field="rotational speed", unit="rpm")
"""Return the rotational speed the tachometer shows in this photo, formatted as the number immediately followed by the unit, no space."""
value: 800rpm
